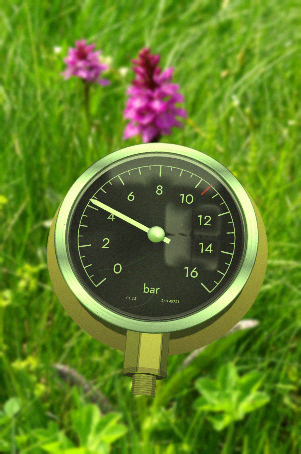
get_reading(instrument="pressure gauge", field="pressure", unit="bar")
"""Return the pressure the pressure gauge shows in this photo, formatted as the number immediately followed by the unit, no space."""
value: 4.25bar
